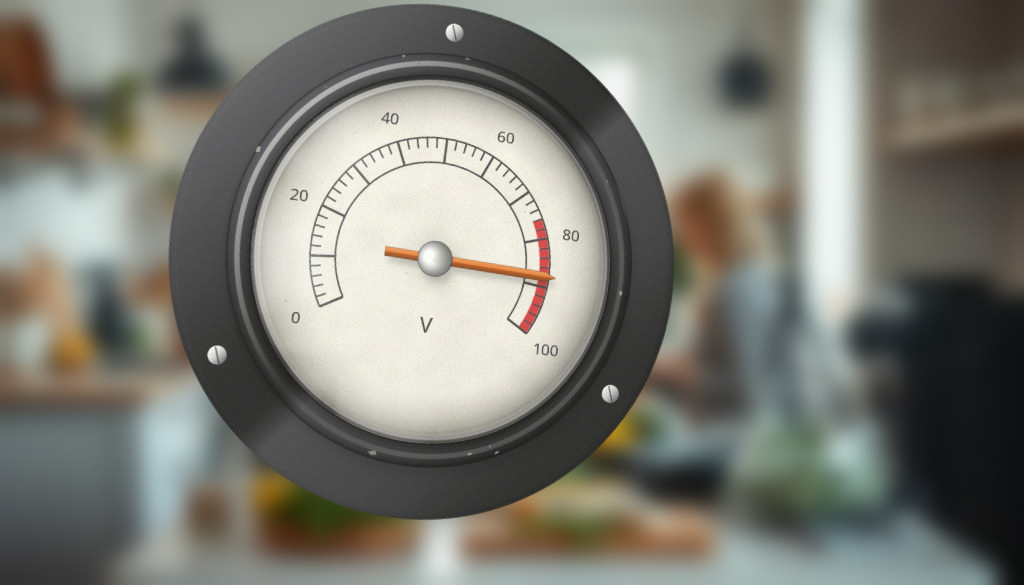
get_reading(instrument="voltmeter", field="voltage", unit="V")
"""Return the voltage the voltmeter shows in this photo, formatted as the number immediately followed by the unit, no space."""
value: 88V
